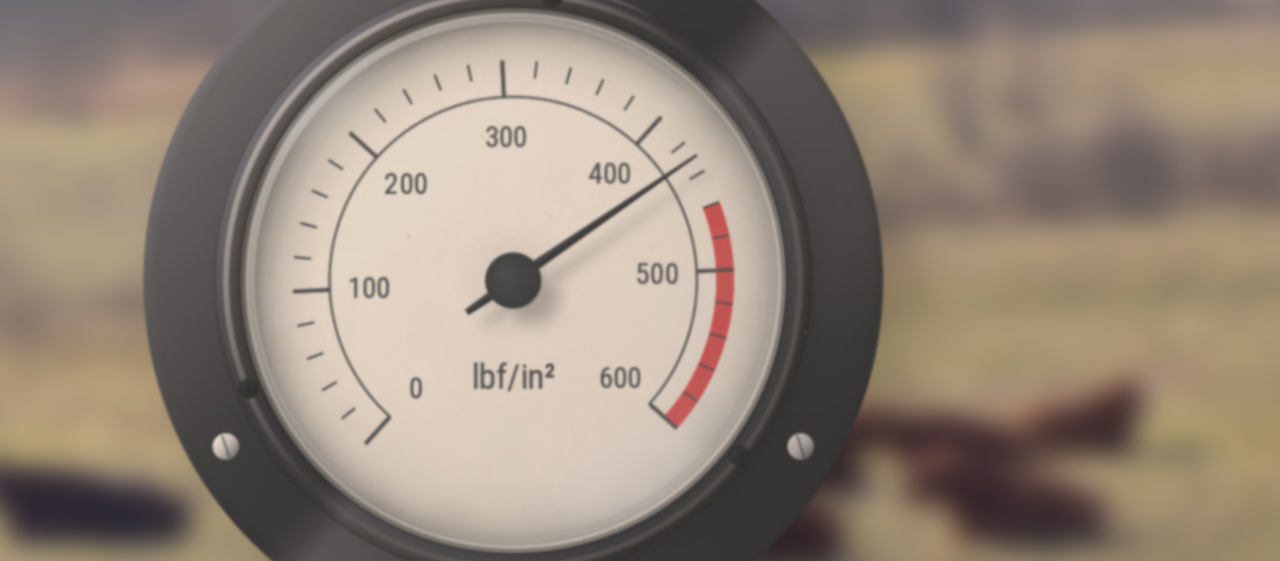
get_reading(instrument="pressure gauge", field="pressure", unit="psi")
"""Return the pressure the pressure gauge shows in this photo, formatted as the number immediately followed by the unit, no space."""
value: 430psi
